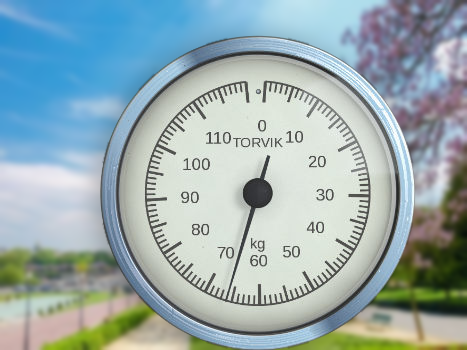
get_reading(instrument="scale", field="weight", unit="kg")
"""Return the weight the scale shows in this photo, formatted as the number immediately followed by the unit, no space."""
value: 66kg
